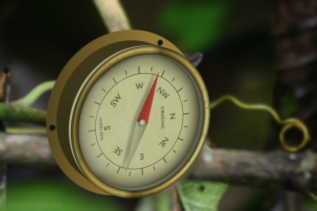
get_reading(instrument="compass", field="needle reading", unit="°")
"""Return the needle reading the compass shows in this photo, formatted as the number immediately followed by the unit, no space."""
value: 292.5°
